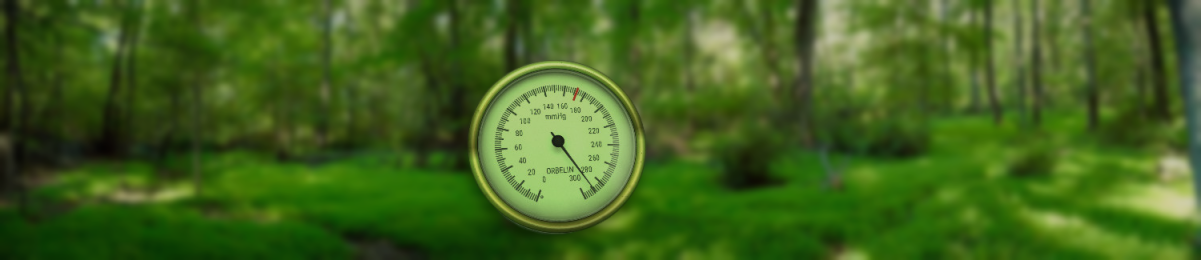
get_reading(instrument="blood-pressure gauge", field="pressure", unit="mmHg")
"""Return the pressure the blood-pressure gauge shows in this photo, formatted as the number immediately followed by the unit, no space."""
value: 290mmHg
